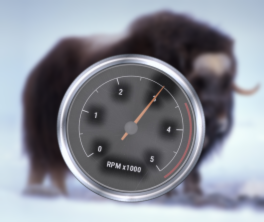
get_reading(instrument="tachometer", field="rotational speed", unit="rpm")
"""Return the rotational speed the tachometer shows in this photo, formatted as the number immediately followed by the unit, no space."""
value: 3000rpm
